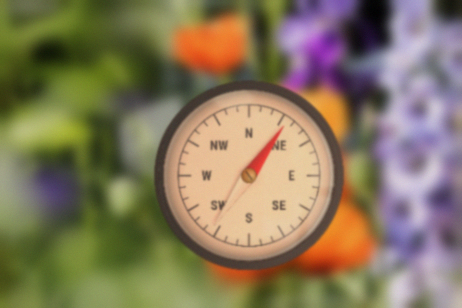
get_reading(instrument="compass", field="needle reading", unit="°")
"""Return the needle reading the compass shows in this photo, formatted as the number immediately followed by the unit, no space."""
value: 35°
